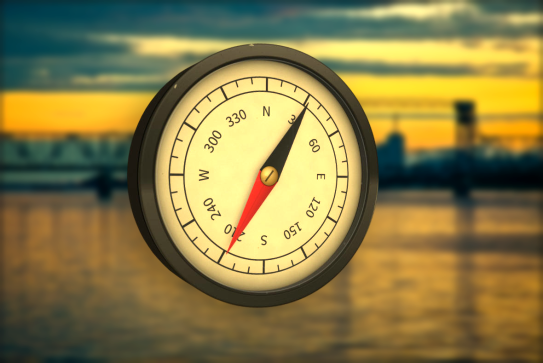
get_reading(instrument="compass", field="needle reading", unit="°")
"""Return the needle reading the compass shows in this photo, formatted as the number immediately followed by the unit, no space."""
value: 210°
